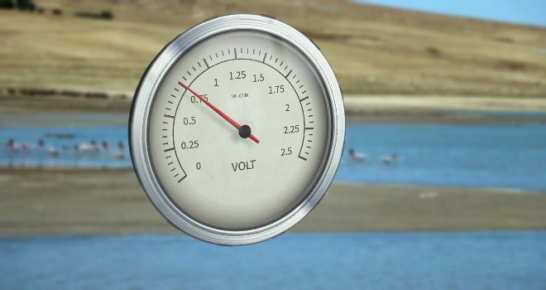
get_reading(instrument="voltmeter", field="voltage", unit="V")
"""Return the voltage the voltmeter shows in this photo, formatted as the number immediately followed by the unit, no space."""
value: 0.75V
